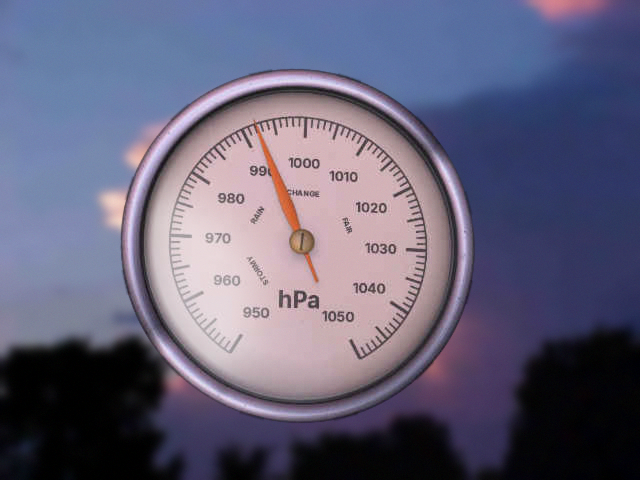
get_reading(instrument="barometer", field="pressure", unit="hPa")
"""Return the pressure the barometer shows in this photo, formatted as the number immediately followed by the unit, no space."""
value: 992hPa
